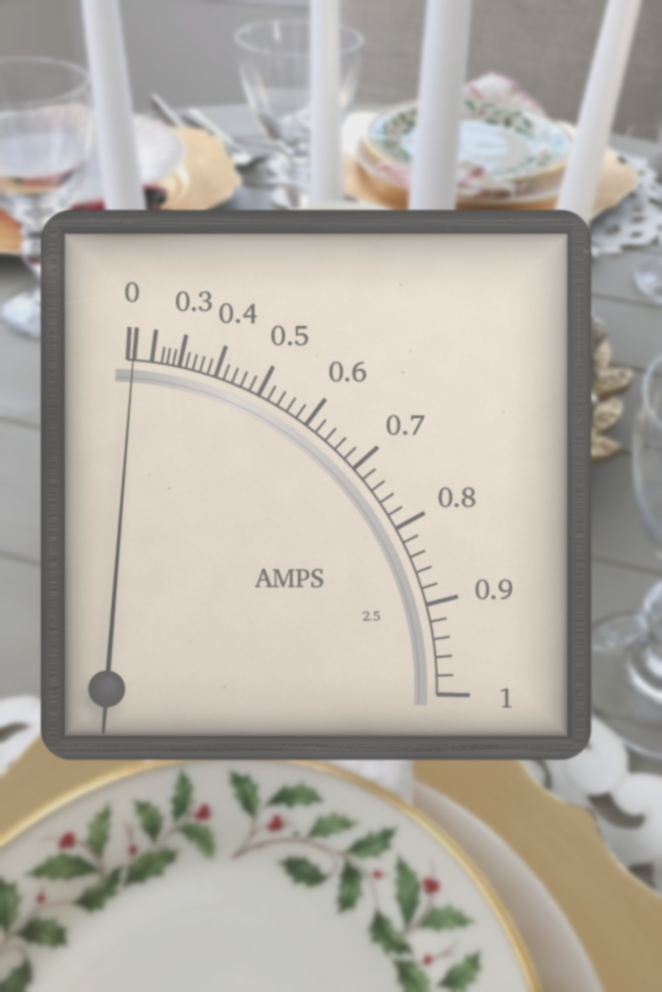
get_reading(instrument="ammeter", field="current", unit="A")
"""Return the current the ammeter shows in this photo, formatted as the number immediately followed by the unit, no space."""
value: 0.1A
